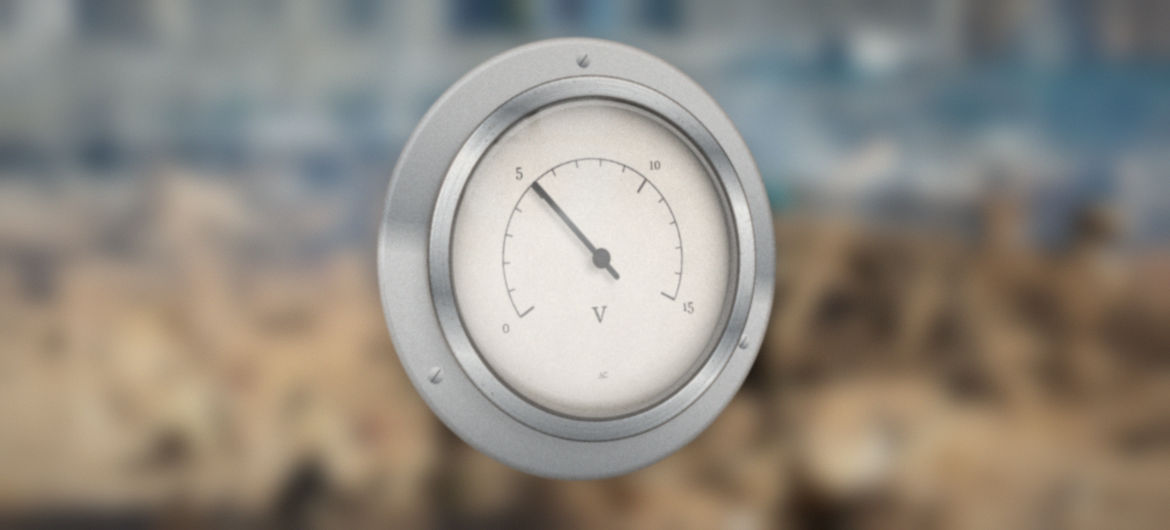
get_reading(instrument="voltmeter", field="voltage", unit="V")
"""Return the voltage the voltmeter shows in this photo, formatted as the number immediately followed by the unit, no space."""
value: 5V
